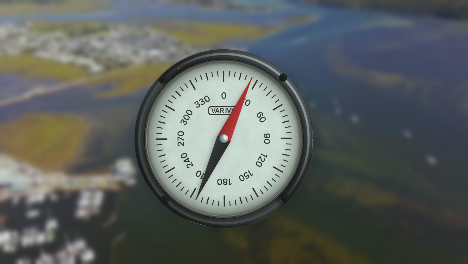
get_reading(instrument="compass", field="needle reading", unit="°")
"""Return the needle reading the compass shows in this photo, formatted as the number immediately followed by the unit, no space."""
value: 25°
